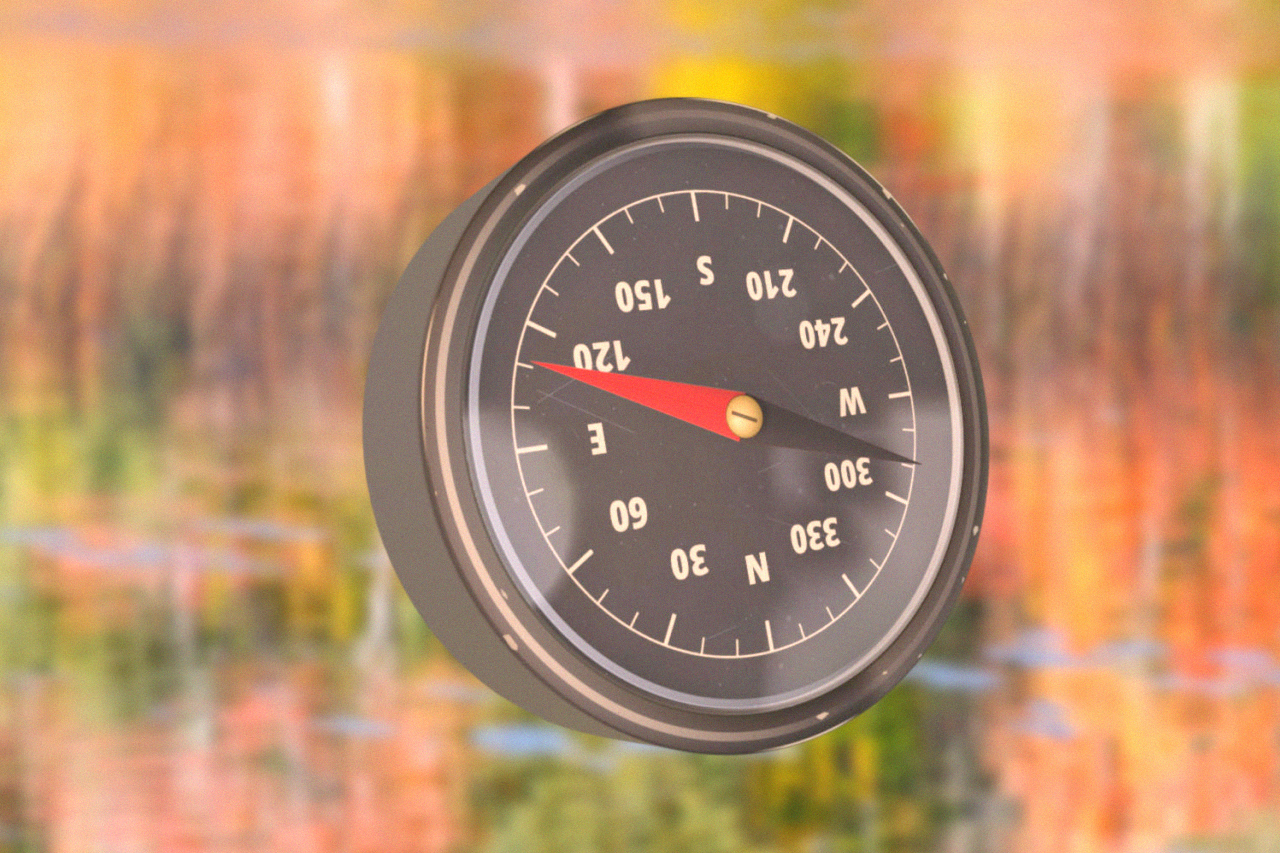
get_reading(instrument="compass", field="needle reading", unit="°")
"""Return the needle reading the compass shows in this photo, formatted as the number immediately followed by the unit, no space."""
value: 110°
